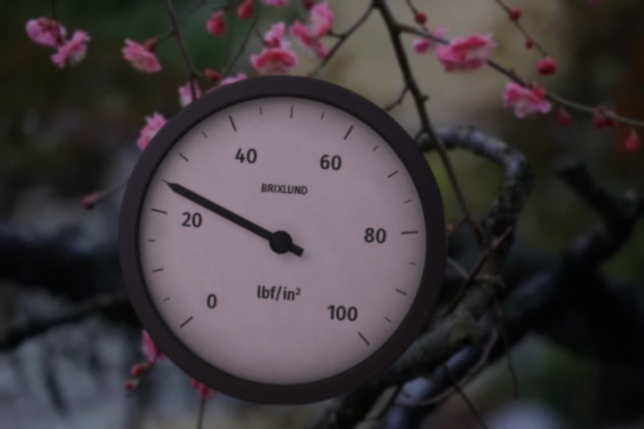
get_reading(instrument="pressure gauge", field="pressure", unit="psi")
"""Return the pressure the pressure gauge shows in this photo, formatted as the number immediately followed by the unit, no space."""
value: 25psi
